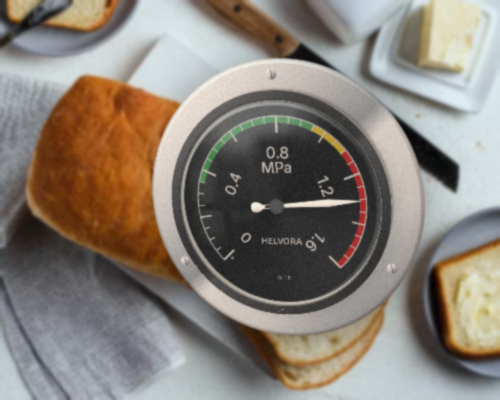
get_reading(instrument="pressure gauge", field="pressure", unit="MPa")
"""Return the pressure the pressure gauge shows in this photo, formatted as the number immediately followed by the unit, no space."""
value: 1.3MPa
